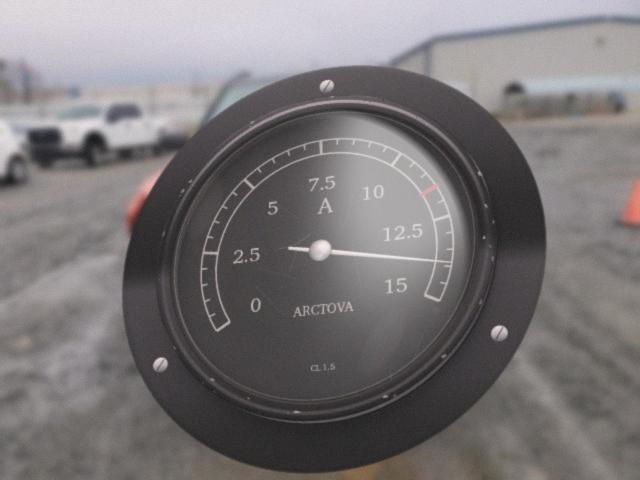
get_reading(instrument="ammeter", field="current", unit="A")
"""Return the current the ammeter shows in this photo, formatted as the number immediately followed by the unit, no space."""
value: 14A
